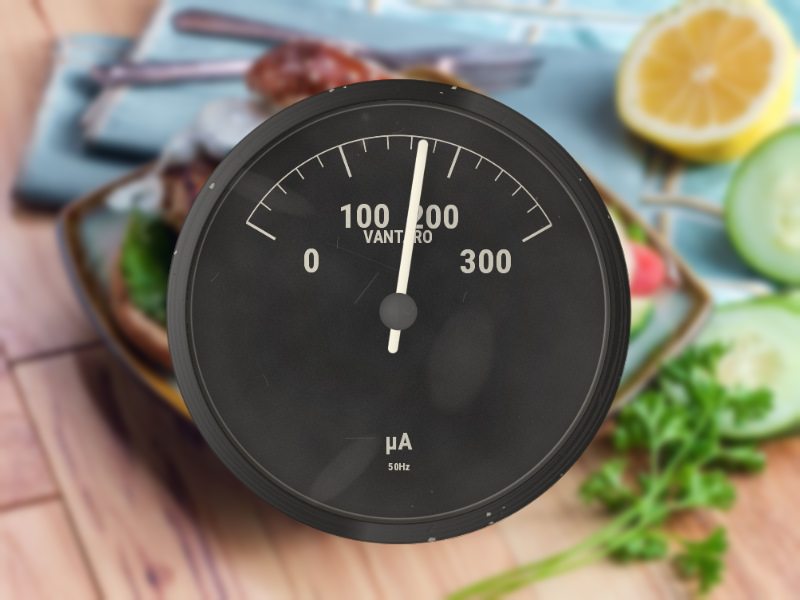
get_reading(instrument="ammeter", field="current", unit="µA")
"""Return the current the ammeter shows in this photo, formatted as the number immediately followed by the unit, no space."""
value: 170µA
